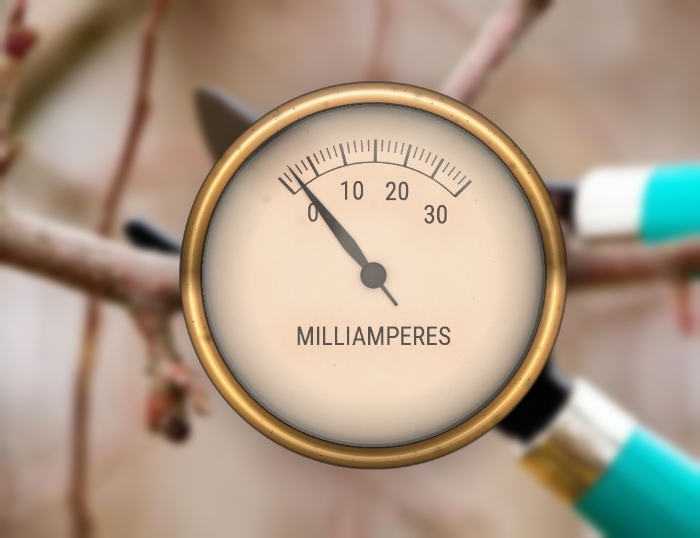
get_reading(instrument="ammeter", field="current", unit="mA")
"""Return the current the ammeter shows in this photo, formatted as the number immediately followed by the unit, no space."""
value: 2mA
